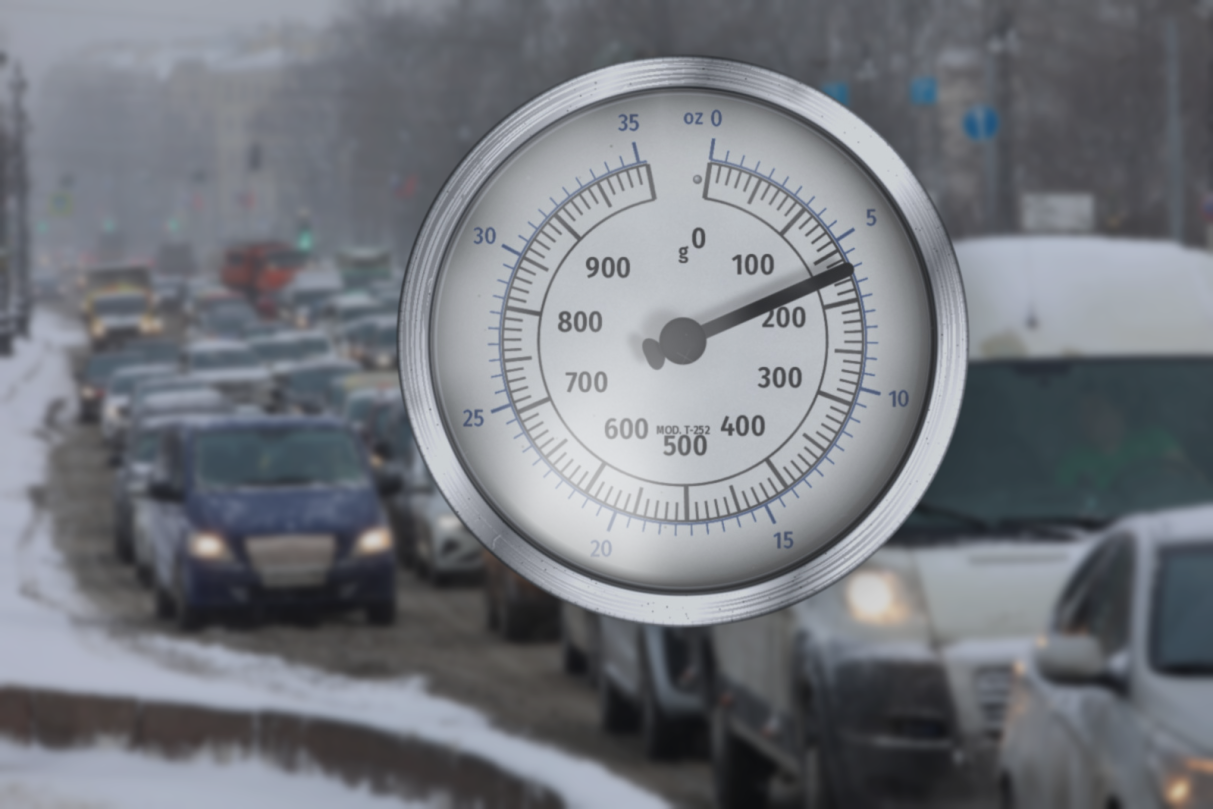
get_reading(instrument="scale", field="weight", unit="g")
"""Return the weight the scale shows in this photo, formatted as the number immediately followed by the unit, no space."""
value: 170g
